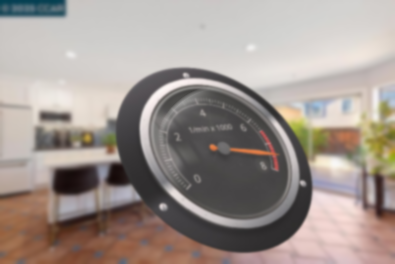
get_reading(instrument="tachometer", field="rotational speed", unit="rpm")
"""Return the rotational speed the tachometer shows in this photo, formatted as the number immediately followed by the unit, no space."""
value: 7500rpm
